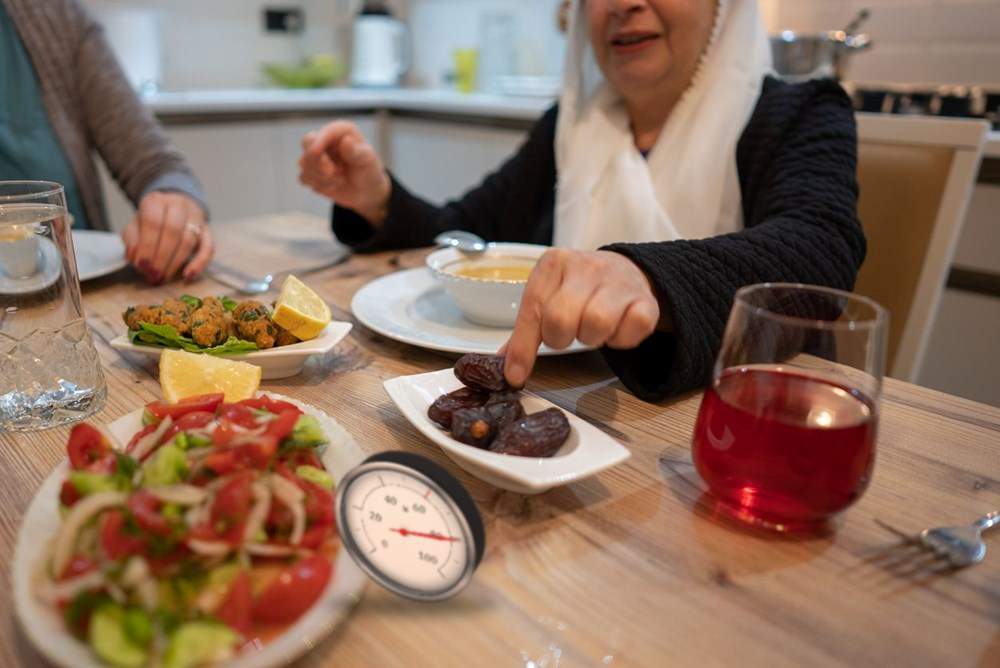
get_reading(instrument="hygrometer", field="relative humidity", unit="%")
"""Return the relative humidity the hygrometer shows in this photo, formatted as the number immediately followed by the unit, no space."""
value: 80%
